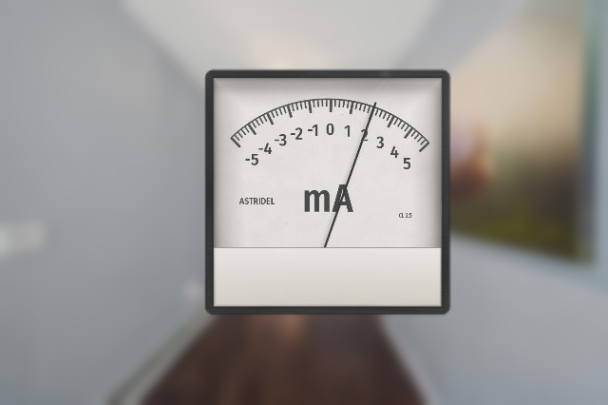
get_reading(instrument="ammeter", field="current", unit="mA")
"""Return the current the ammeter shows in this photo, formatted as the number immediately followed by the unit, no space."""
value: 2mA
